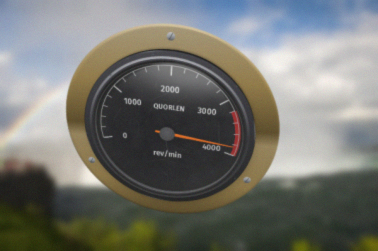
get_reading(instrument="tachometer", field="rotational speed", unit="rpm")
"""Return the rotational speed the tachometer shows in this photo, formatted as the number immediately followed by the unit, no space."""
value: 3800rpm
